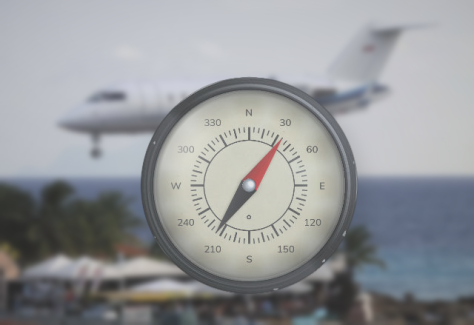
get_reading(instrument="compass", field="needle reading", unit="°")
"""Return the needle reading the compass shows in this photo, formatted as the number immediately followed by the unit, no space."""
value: 35°
